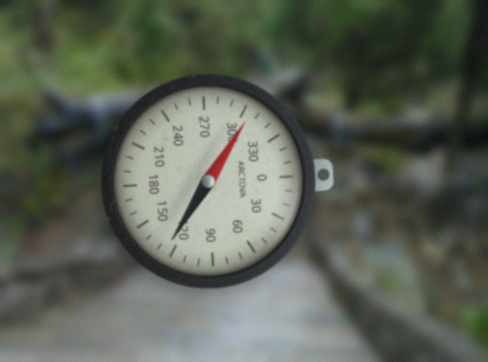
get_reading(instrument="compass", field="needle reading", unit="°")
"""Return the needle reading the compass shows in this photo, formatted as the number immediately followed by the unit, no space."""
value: 305°
